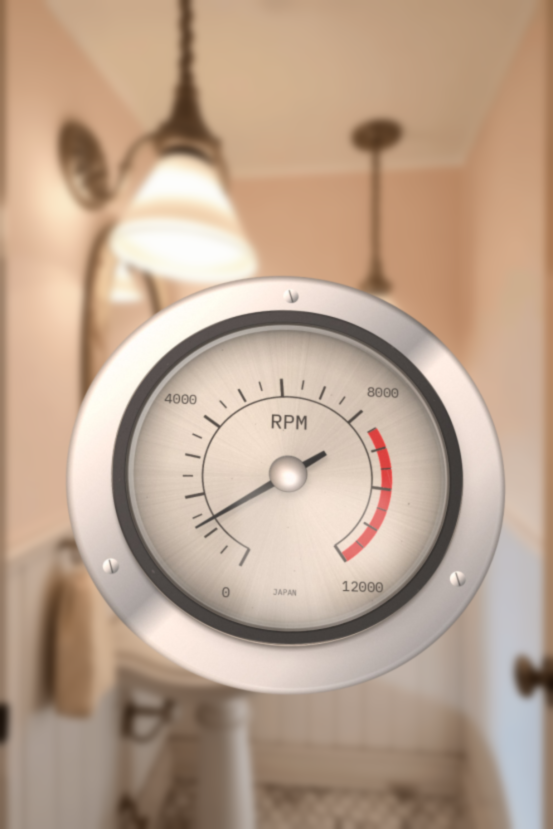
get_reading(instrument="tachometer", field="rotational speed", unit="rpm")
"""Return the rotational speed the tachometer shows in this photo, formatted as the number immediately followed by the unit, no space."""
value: 1250rpm
